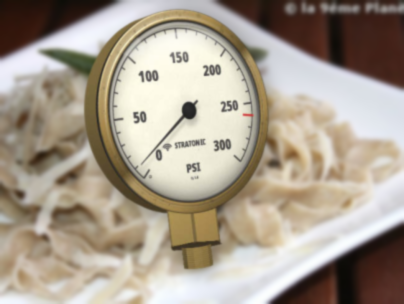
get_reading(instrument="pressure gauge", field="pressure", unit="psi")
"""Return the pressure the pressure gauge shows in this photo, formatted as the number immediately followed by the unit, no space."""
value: 10psi
